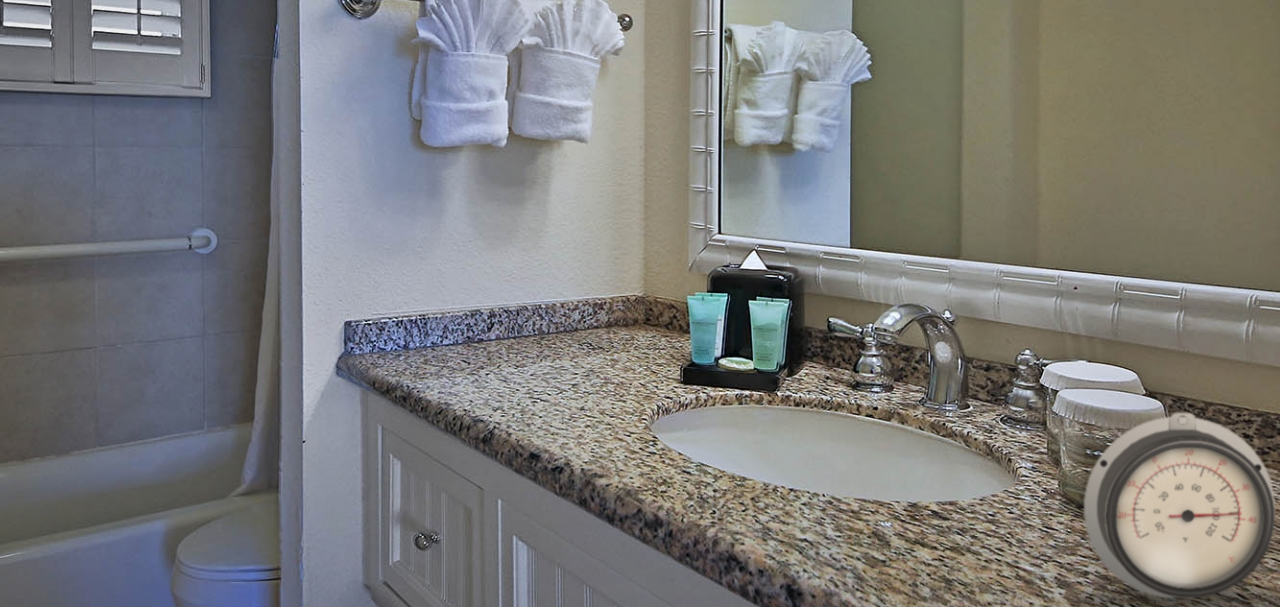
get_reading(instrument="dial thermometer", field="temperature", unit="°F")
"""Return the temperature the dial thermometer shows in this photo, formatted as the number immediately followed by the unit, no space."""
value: 100°F
